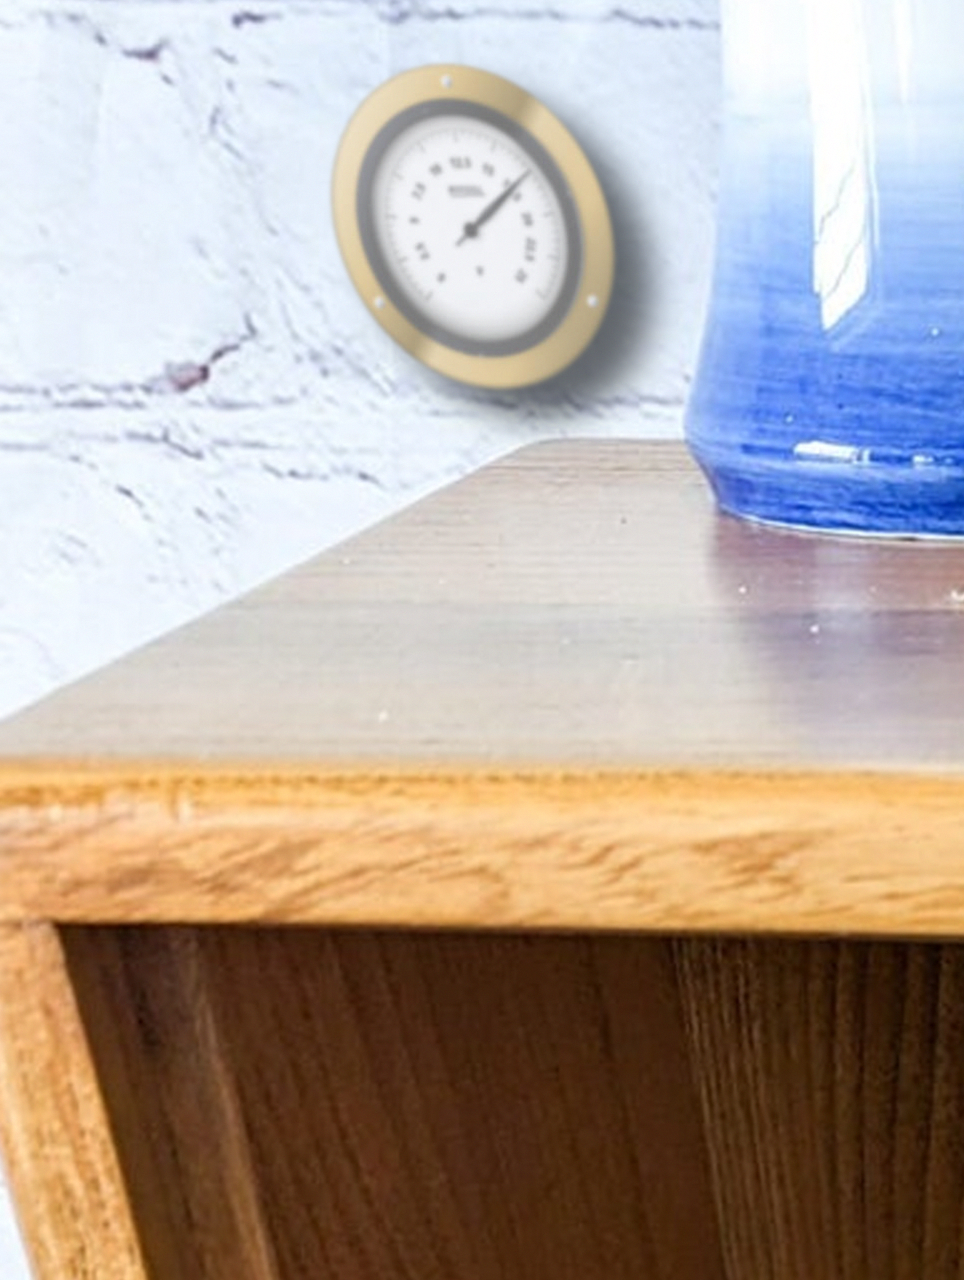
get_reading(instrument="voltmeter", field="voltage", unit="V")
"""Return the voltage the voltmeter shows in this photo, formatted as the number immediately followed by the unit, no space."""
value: 17.5V
